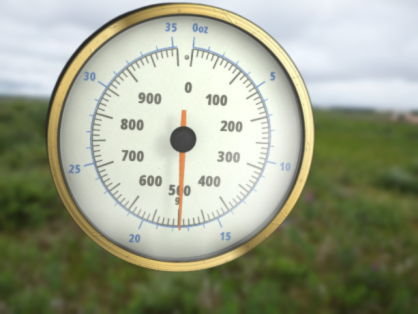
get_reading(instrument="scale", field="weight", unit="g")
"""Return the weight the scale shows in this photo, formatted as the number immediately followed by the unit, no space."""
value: 500g
